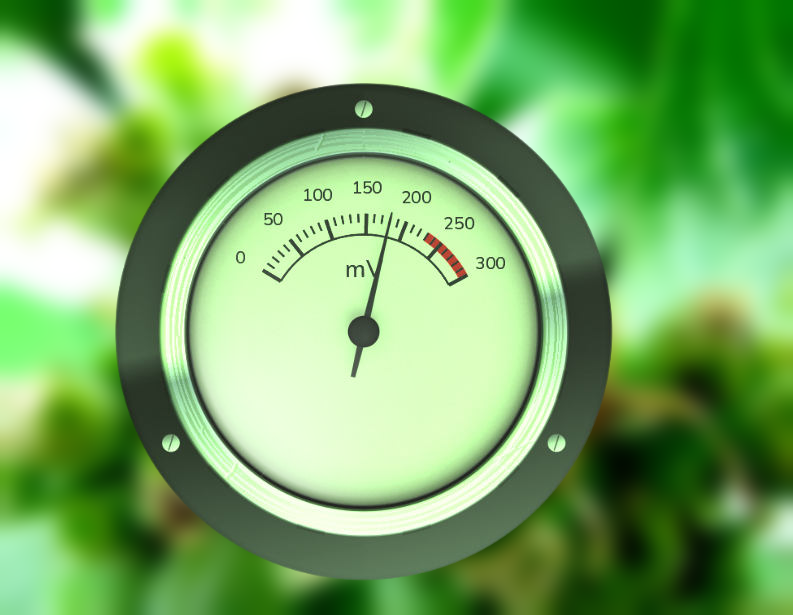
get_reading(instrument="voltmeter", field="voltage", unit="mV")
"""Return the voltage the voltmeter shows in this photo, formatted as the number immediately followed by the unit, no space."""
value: 180mV
